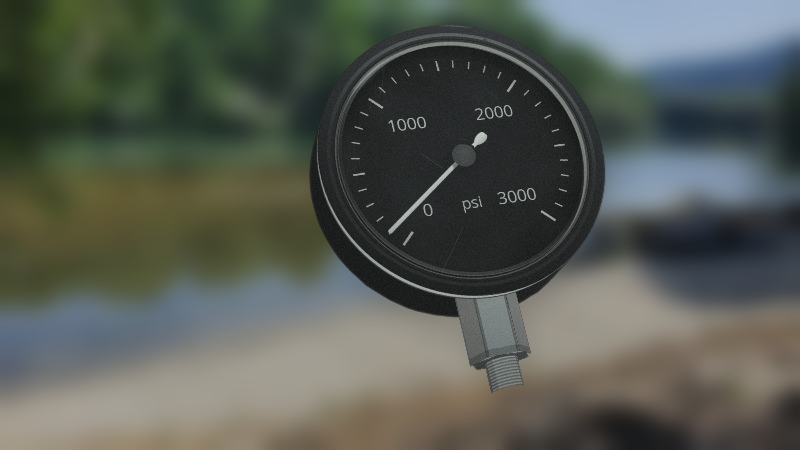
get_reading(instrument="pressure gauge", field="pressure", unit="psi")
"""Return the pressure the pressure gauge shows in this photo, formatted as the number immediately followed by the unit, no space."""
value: 100psi
